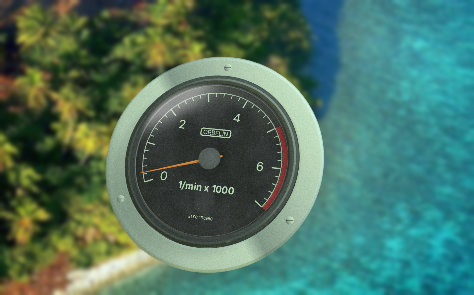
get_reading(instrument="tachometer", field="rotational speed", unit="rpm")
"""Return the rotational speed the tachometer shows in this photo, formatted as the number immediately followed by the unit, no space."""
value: 200rpm
